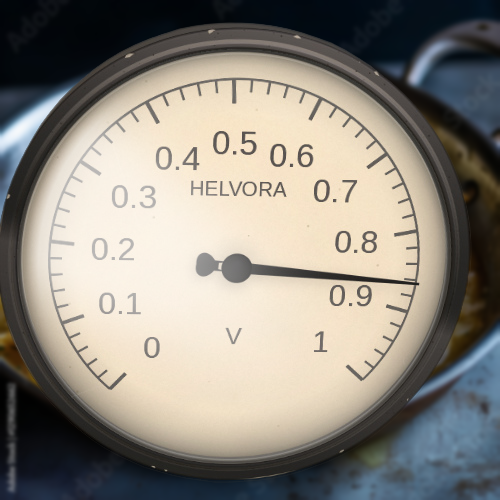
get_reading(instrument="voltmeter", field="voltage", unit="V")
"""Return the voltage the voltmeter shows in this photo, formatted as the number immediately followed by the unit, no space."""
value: 0.86V
